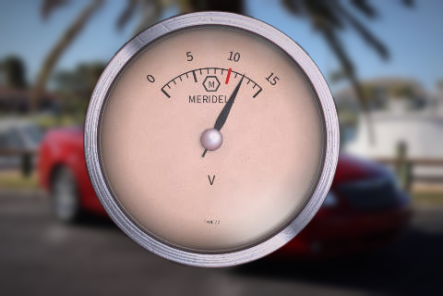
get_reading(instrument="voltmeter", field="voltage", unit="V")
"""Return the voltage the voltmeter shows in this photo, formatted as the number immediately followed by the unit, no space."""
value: 12V
